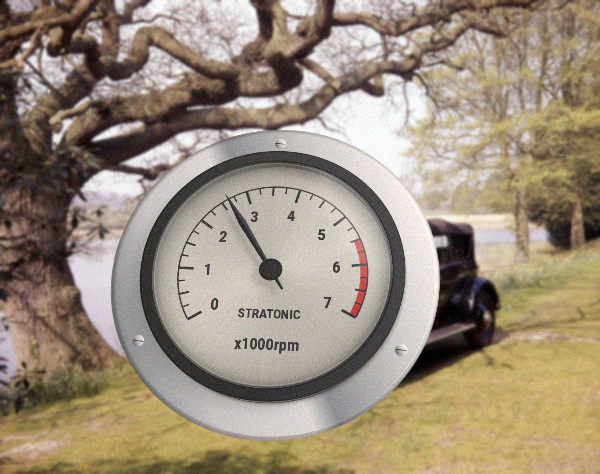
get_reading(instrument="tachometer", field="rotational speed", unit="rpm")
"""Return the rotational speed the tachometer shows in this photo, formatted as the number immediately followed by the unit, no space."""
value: 2625rpm
